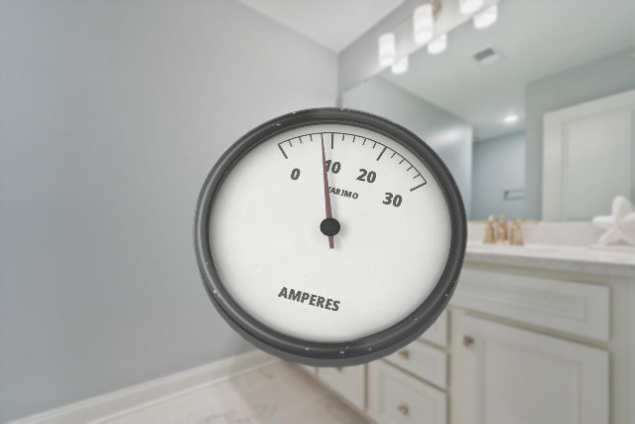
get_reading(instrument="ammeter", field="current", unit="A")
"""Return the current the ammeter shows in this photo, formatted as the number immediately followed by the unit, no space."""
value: 8A
